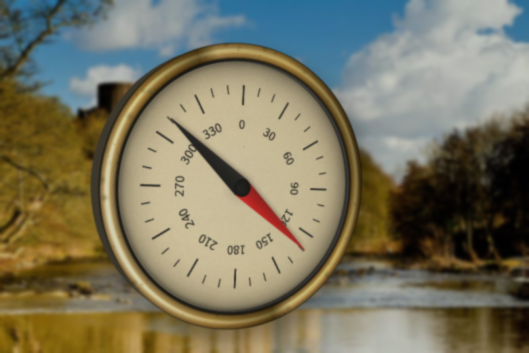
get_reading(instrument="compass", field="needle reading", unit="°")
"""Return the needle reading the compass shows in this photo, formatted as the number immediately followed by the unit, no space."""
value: 130°
